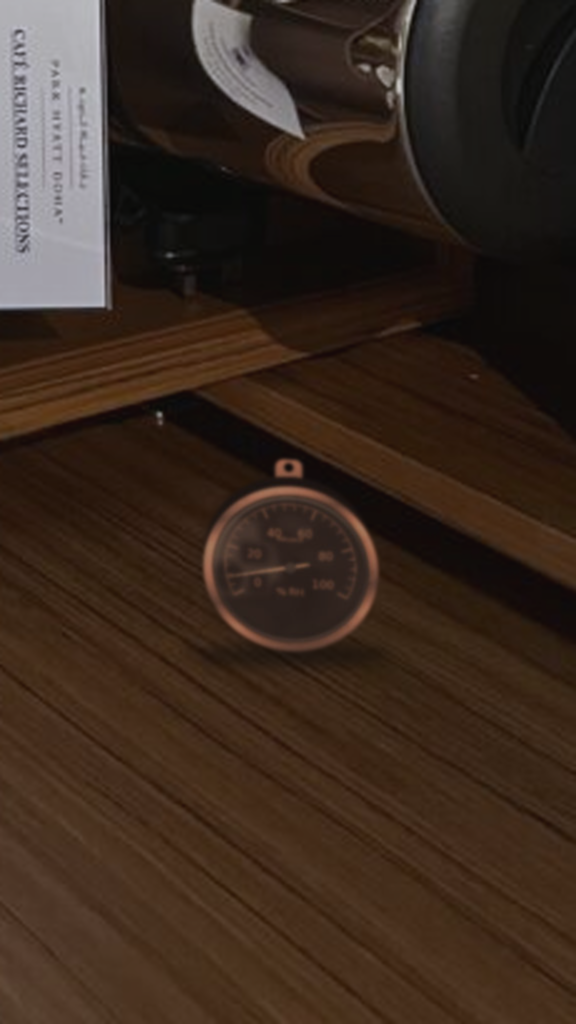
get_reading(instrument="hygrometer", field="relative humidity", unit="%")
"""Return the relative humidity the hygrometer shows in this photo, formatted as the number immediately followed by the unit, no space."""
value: 8%
